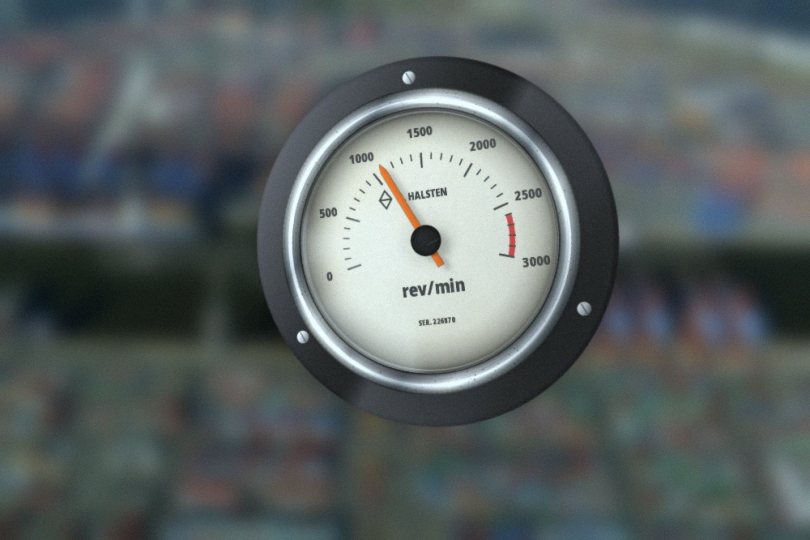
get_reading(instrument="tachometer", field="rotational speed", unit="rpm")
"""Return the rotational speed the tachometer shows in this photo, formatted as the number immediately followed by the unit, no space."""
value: 1100rpm
